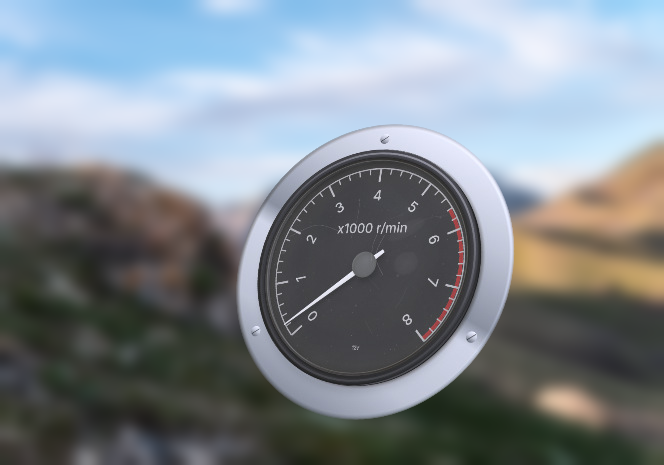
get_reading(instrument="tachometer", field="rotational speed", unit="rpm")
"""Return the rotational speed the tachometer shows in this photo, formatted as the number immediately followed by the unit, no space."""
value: 200rpm
